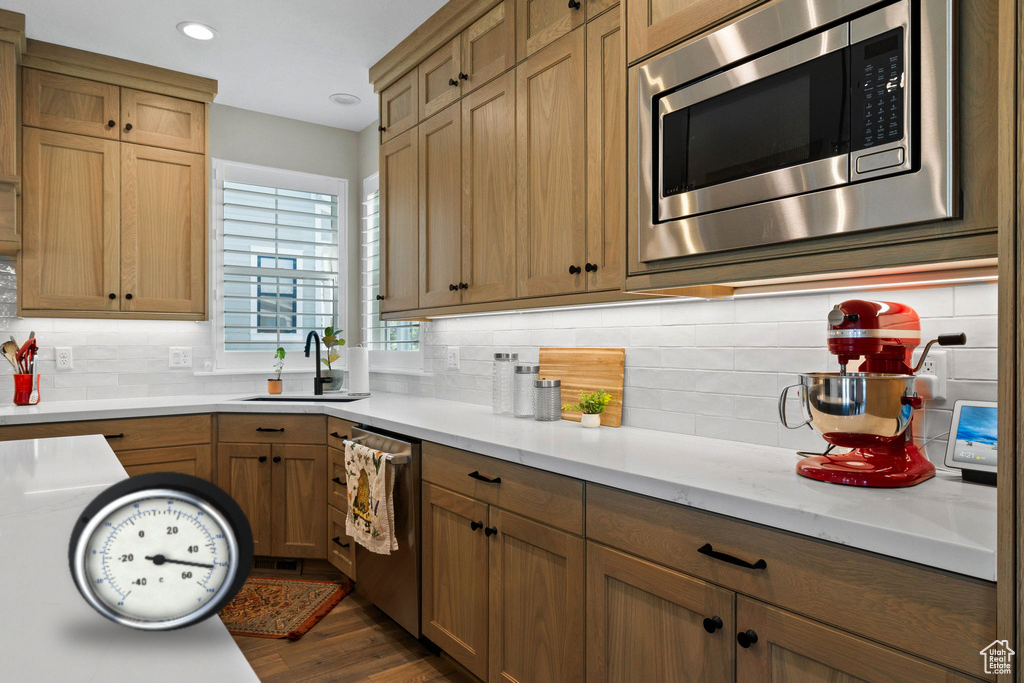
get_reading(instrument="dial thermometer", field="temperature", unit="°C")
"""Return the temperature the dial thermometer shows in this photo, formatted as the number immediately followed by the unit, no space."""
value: 50°C
